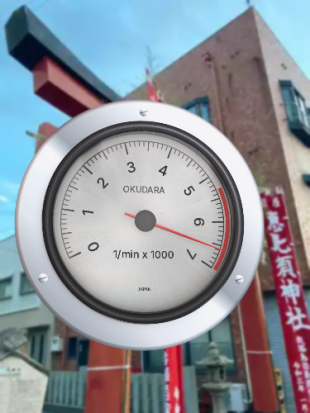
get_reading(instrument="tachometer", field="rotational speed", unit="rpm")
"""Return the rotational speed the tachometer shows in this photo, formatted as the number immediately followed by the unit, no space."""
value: 6600rpm
